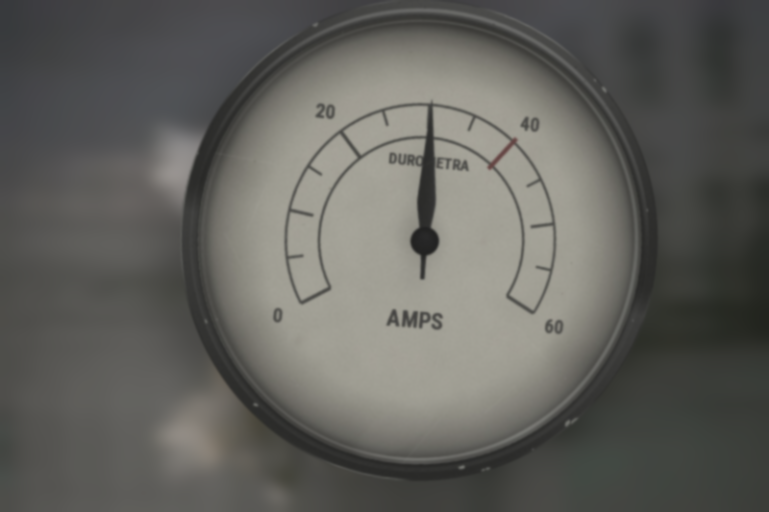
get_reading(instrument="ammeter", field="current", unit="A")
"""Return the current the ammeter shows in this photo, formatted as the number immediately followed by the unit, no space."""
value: 30A
